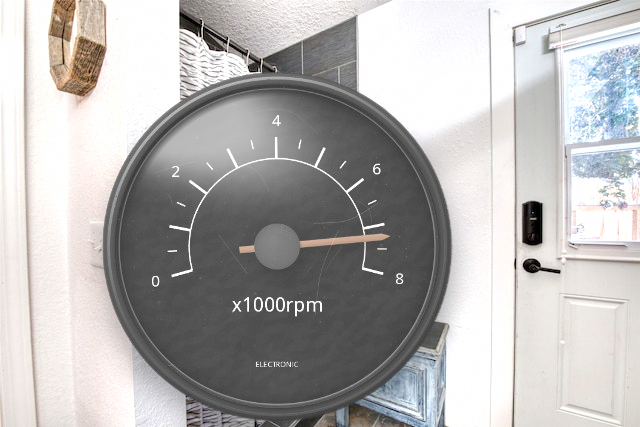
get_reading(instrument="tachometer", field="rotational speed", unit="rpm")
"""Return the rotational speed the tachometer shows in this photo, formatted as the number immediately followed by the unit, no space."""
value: 7250rpm
